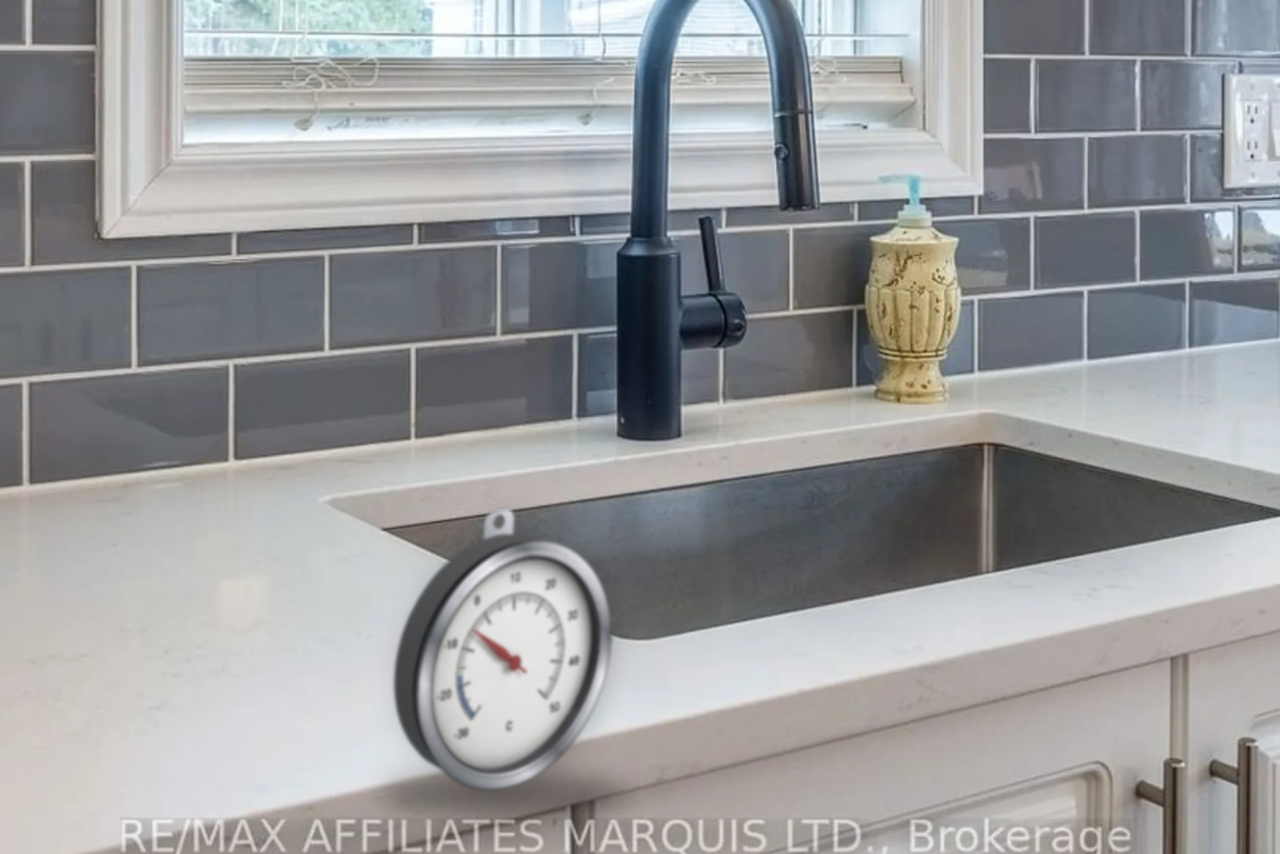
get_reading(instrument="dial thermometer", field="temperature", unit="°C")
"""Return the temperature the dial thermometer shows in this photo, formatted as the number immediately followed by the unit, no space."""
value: -5°C
